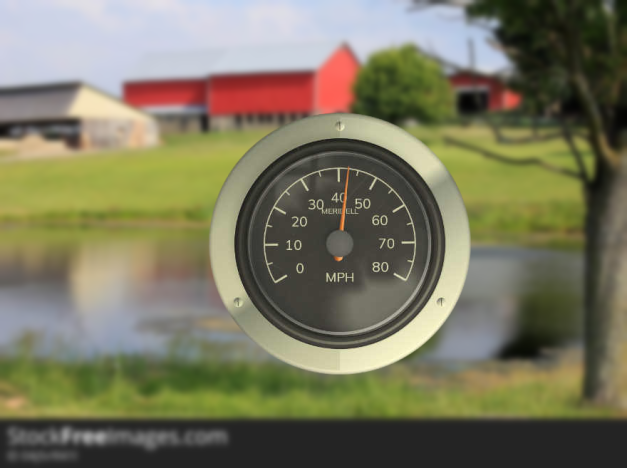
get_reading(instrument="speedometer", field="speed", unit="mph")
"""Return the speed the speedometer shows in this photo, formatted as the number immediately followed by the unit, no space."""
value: 42.5mph
